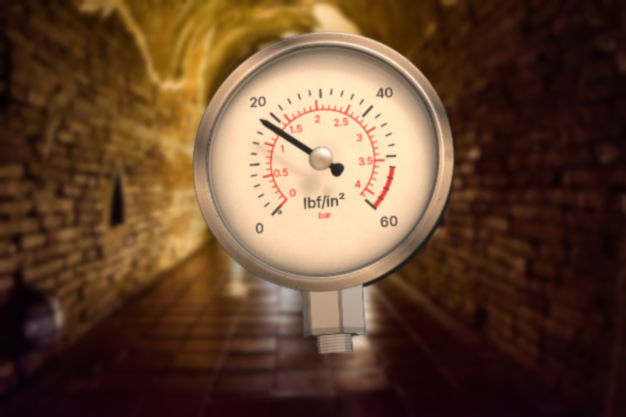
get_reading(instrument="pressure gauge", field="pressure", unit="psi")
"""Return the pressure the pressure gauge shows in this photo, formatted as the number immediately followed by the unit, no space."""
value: 18psi
